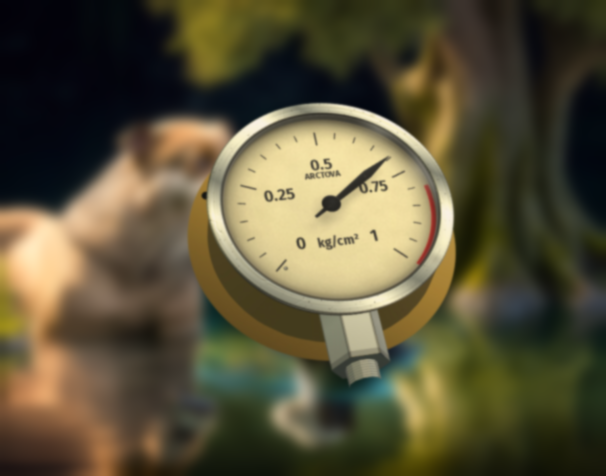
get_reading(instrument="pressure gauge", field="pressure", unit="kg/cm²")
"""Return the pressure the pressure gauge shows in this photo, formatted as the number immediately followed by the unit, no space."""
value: 0.7kg/cm²
